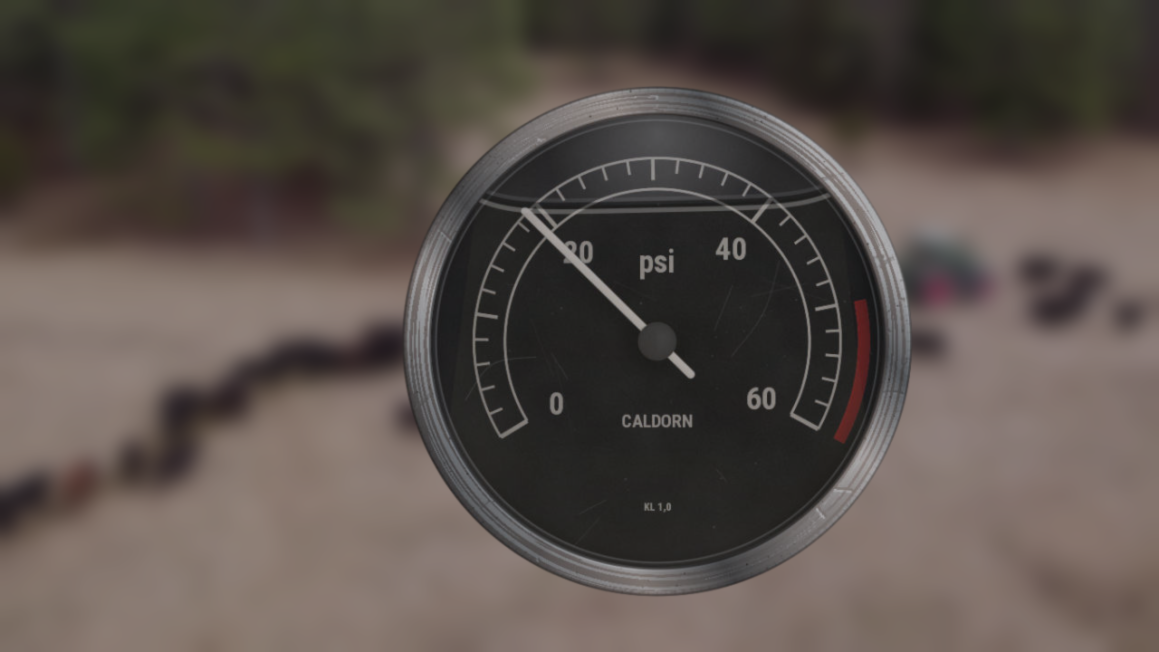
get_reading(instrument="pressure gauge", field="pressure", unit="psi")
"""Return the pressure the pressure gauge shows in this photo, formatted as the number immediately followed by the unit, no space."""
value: 19psi
